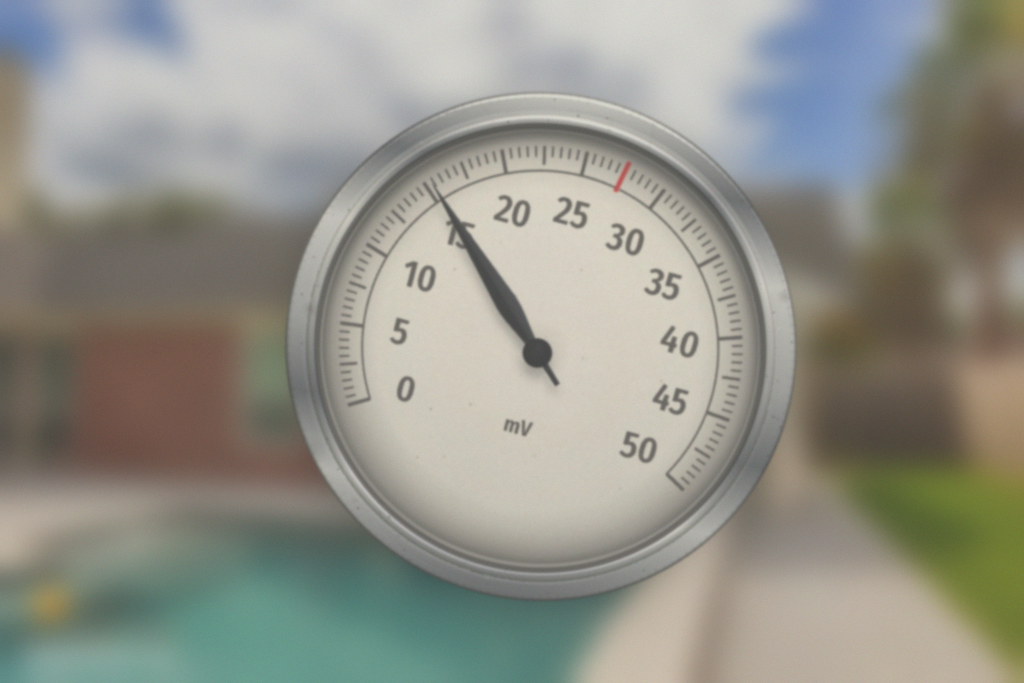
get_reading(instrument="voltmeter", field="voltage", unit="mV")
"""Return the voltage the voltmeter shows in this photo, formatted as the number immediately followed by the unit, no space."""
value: 15.5mV
